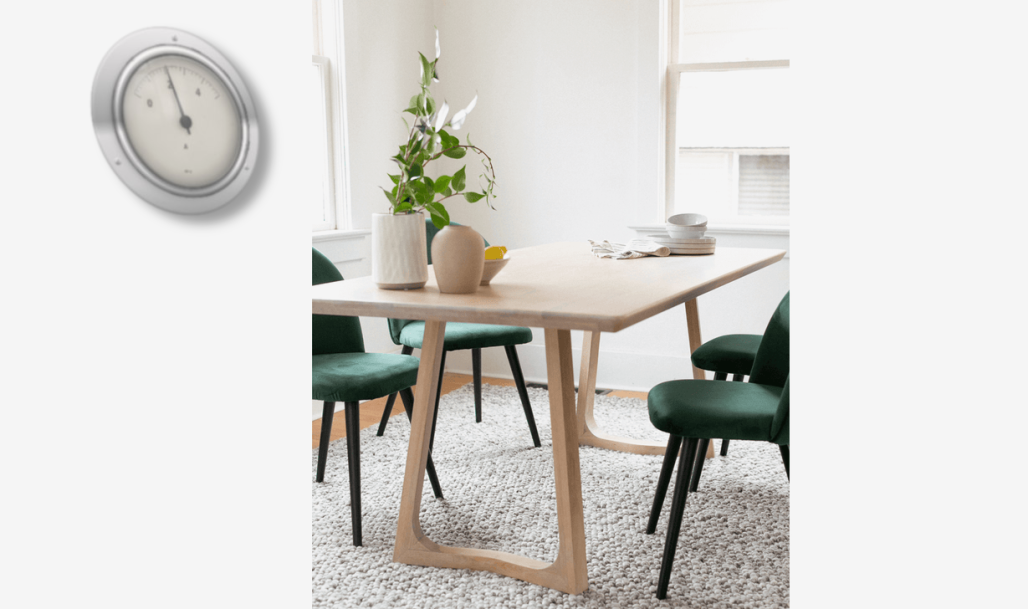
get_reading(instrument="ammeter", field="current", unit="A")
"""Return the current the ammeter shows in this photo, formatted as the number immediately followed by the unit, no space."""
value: 2A
